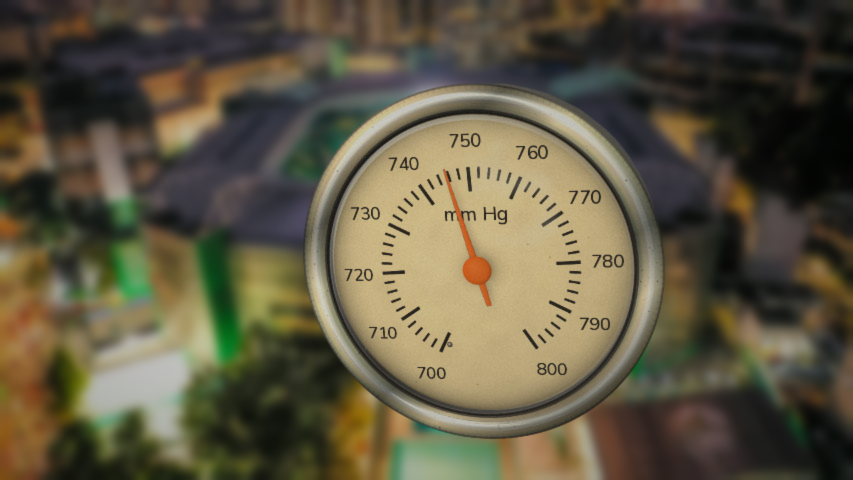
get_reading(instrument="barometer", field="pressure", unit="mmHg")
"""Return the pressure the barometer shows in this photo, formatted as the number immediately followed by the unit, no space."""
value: 746mmHg
